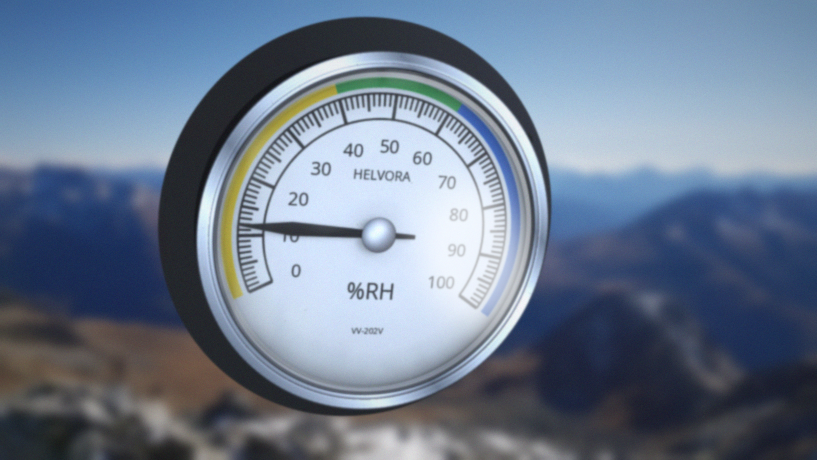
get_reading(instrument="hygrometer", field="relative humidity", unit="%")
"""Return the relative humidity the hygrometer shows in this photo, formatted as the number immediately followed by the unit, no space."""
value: 12%
